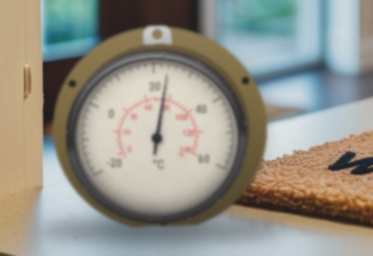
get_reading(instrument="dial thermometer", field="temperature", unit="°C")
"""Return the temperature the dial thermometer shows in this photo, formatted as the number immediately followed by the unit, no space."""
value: 24°C
